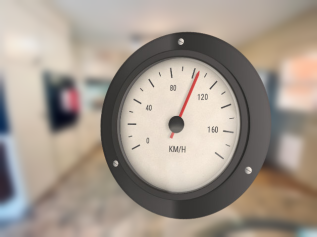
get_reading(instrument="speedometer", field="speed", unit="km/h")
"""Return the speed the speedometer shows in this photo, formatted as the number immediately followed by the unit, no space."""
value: 105km/h
